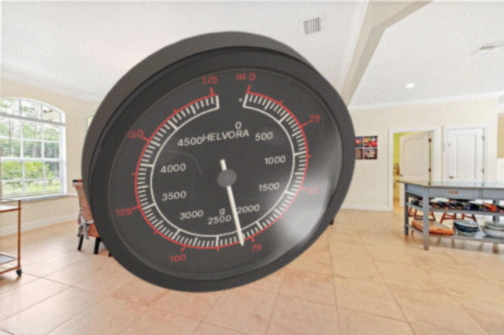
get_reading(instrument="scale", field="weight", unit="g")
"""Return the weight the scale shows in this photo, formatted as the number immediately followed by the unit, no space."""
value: 2250g
